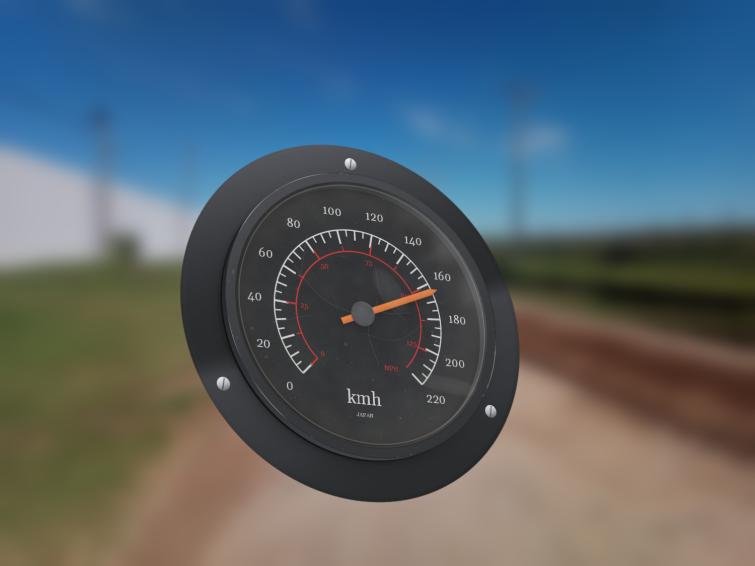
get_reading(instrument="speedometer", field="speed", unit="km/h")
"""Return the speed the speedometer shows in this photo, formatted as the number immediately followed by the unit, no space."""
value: 165km/h
